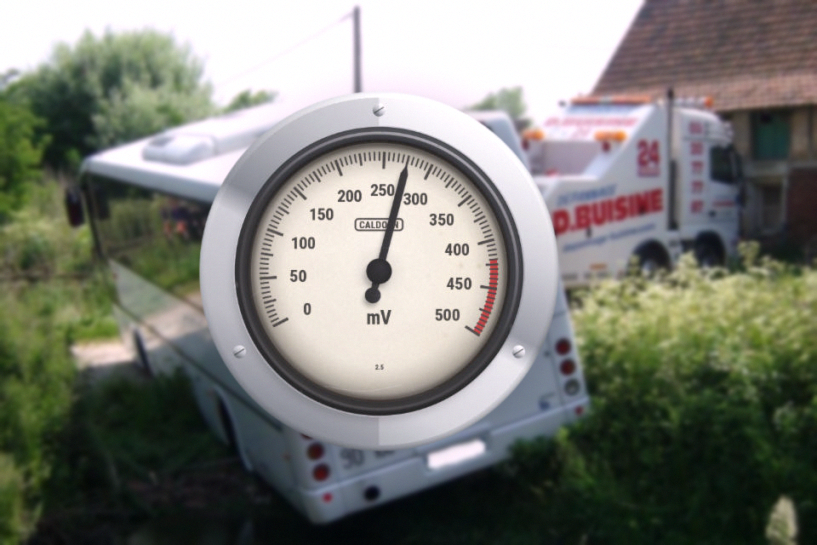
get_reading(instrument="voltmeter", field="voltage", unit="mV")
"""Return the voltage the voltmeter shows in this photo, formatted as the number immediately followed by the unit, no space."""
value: 275mV
